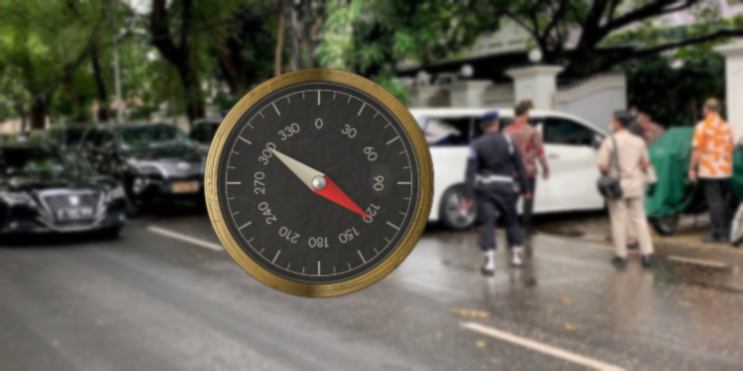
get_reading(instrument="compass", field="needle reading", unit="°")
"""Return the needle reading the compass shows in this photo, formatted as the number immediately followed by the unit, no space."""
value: 125°
